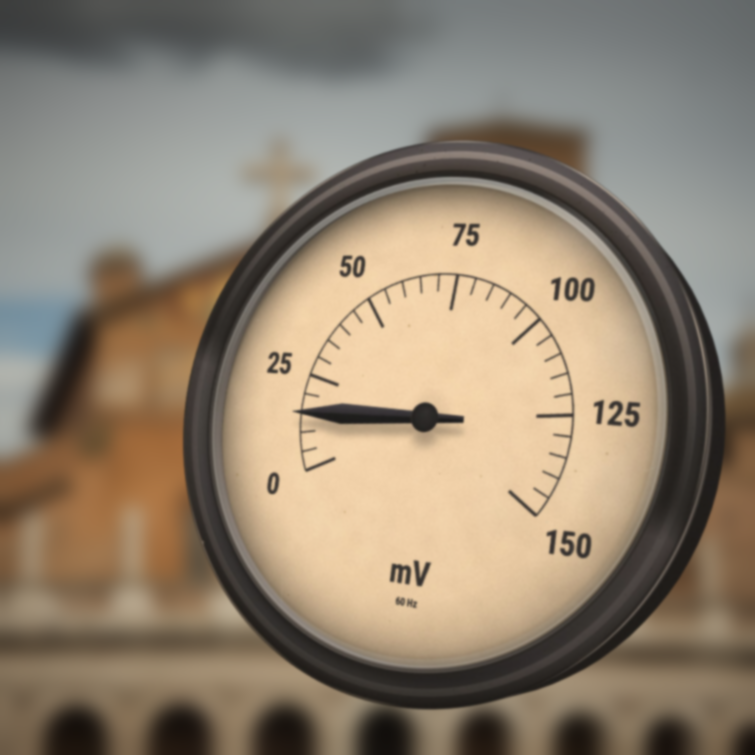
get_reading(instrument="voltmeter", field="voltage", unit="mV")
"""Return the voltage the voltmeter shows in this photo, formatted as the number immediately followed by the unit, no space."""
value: 15mV
